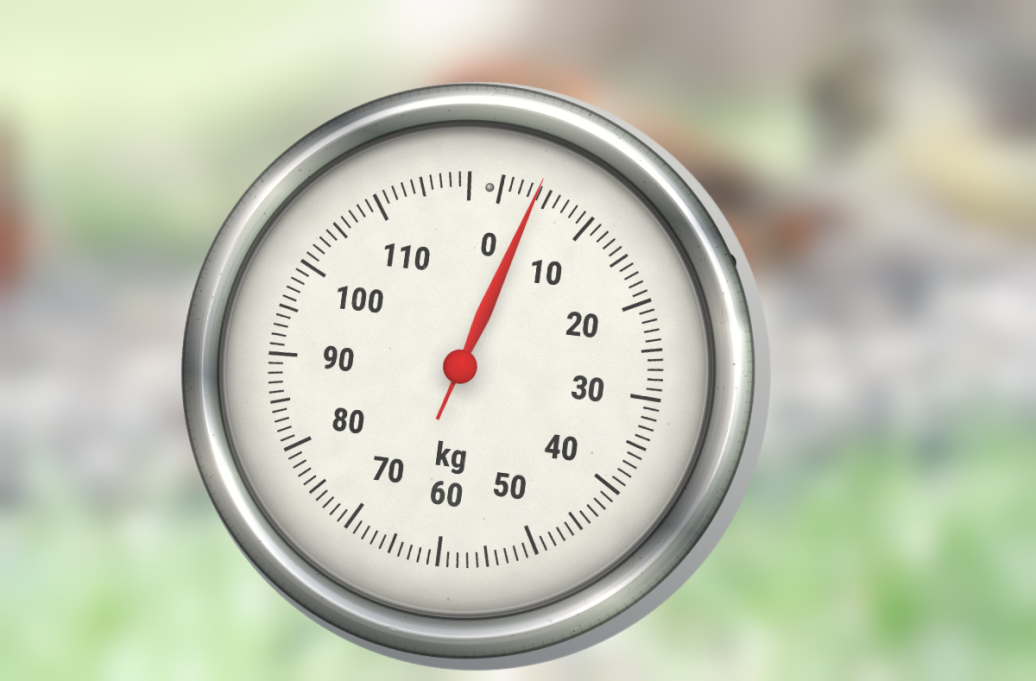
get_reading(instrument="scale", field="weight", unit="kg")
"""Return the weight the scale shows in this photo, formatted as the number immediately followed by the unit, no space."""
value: 4kg
